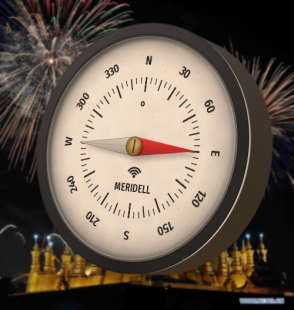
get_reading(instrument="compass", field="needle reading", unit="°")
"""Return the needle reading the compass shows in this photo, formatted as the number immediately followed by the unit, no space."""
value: 90°
